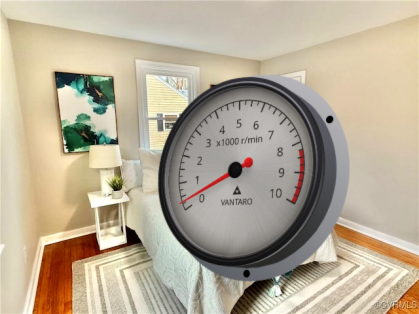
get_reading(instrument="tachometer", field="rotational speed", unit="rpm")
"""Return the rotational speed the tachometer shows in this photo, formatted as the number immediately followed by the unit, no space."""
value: 250rpm
